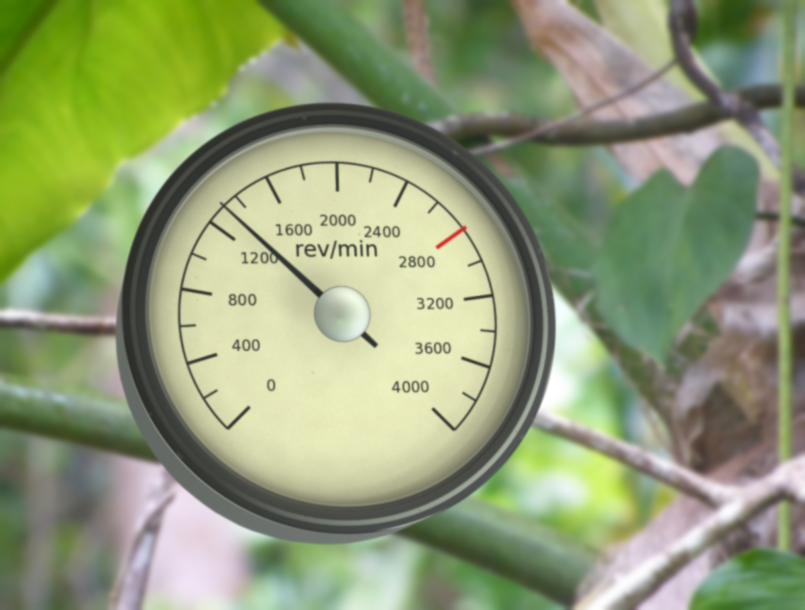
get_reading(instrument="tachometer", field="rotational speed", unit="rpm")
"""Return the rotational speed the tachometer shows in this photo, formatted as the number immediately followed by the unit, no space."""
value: 1300rpm
